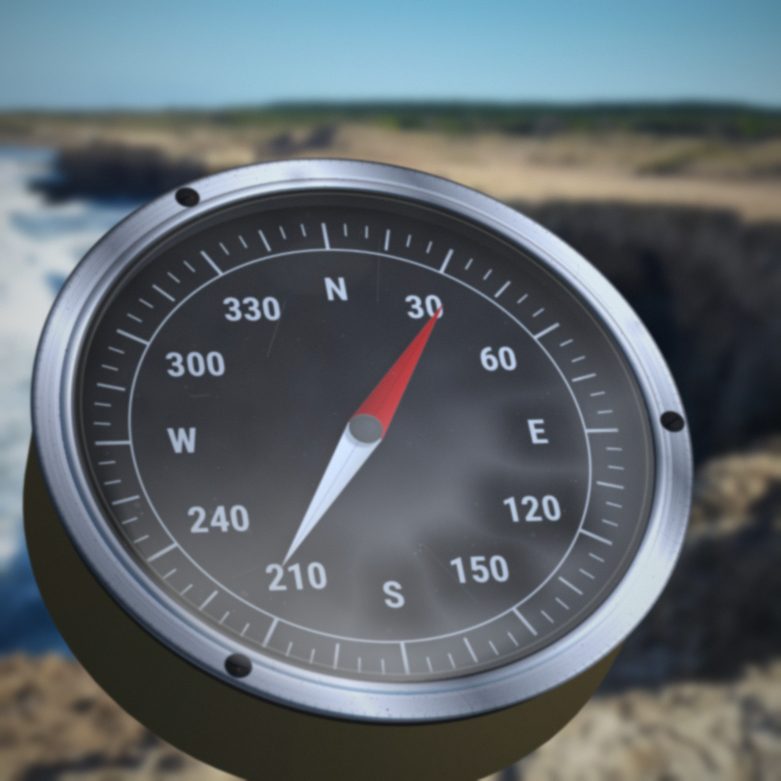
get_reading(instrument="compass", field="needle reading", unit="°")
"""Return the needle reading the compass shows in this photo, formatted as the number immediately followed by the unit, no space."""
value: 35°
